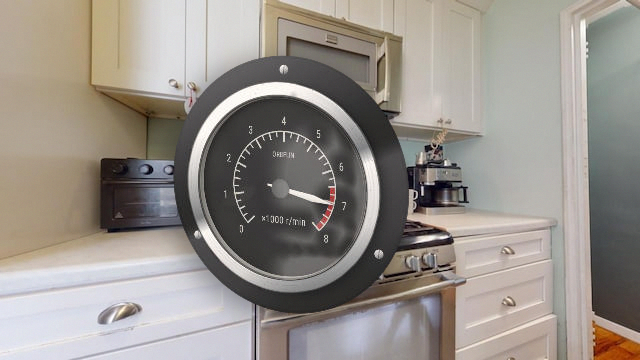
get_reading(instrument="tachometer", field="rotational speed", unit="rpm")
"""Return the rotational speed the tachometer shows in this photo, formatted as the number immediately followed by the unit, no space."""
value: 7000rpm
